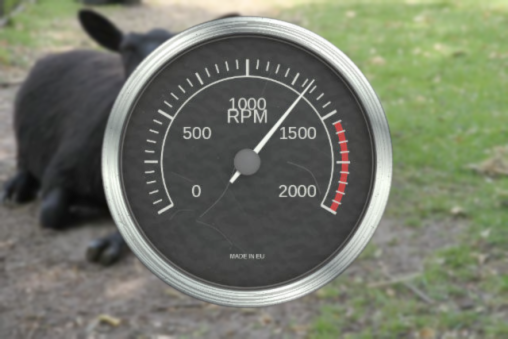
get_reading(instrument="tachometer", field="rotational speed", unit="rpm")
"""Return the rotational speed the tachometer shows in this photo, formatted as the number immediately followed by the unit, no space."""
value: 1325rpm
